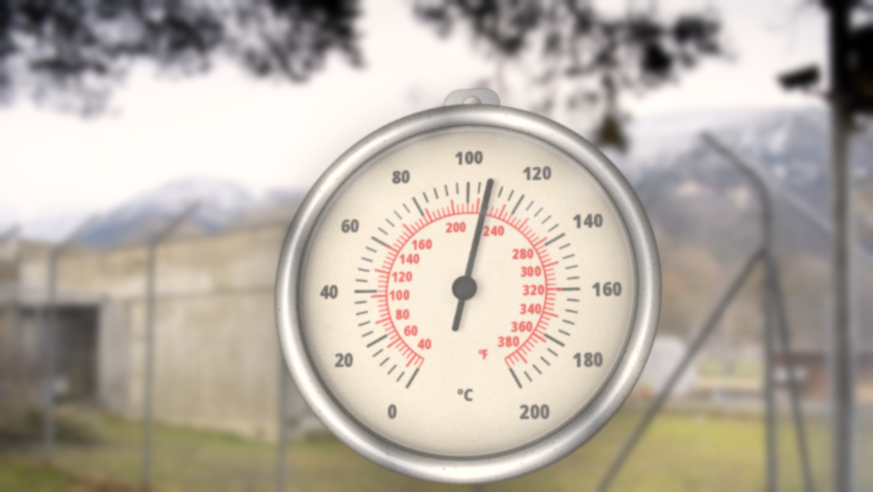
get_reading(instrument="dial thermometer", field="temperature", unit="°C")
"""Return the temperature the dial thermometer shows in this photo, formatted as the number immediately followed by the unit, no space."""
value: 108°C
